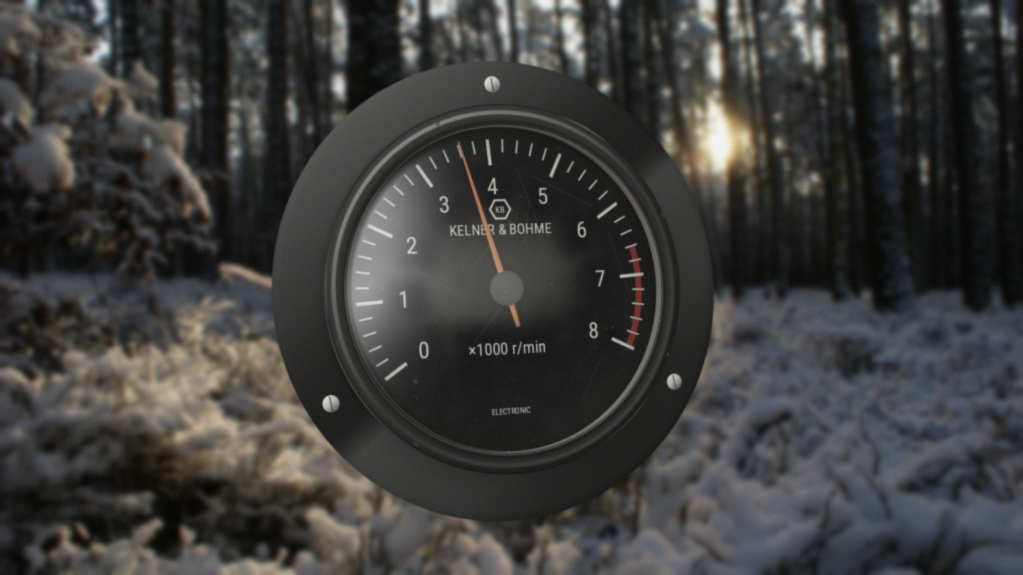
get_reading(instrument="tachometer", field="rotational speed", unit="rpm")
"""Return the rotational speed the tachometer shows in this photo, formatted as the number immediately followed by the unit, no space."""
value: 3600rpm
